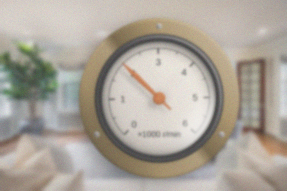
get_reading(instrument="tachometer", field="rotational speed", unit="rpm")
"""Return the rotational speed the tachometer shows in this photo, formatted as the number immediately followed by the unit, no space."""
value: 2000rpm
